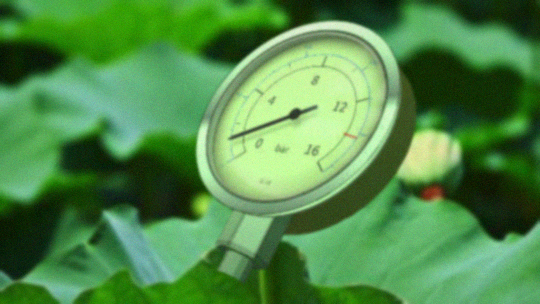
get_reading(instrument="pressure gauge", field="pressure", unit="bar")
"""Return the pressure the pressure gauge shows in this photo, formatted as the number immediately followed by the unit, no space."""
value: 1bar
